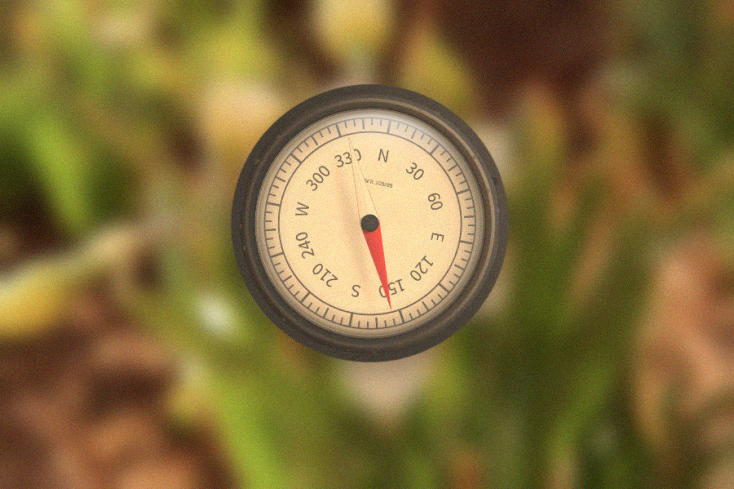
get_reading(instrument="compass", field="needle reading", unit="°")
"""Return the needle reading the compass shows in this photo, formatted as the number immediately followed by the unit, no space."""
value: 155°
